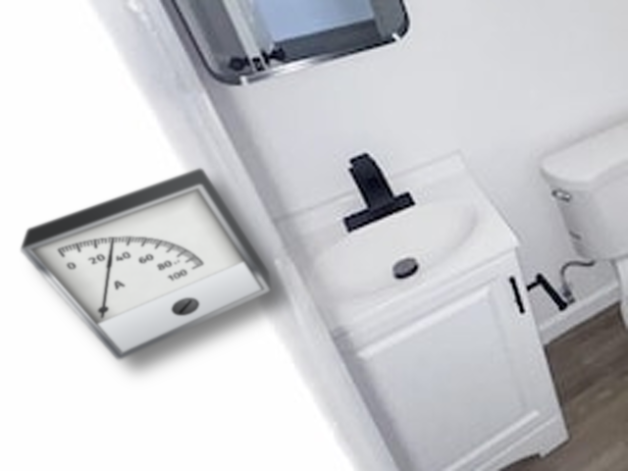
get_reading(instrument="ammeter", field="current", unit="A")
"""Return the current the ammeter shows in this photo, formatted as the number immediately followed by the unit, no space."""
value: 30A
